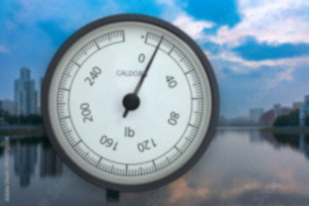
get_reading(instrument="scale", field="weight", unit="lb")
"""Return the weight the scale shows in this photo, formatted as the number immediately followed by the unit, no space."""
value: 10lb
